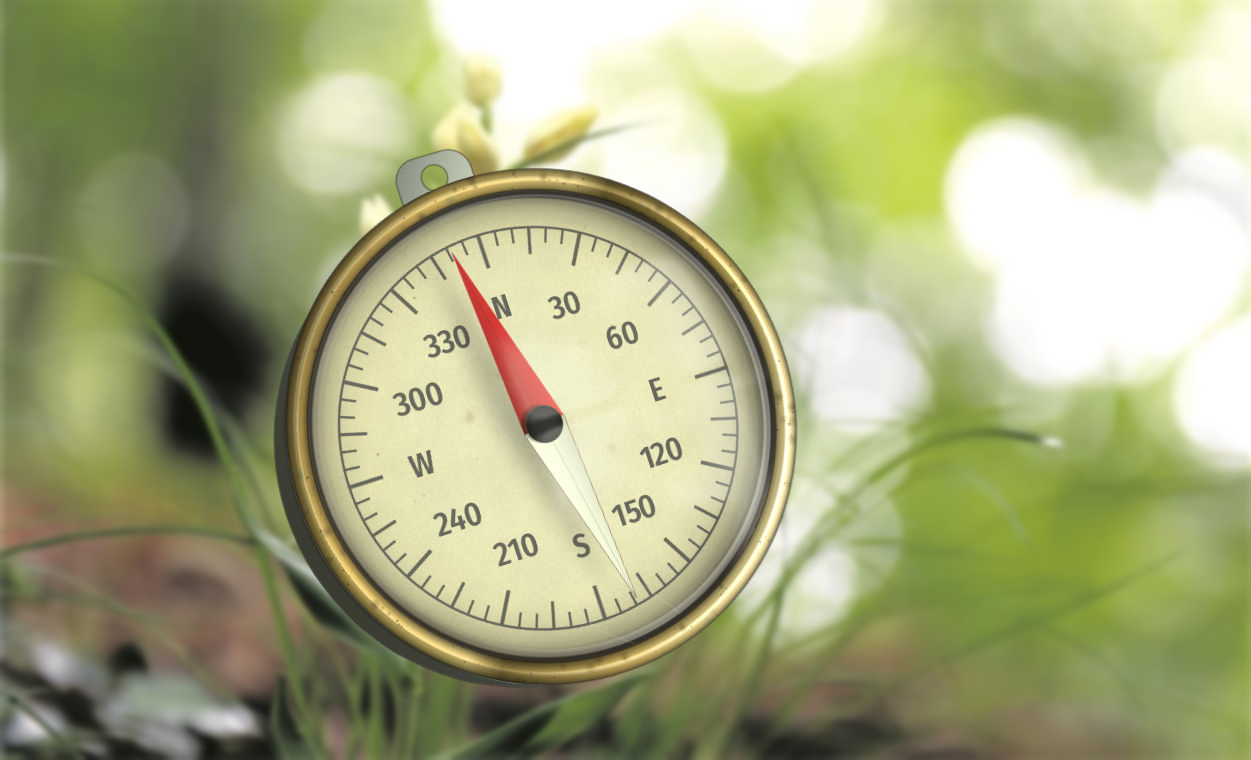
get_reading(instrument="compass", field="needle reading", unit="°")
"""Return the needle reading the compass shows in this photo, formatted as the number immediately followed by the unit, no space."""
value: 350°
